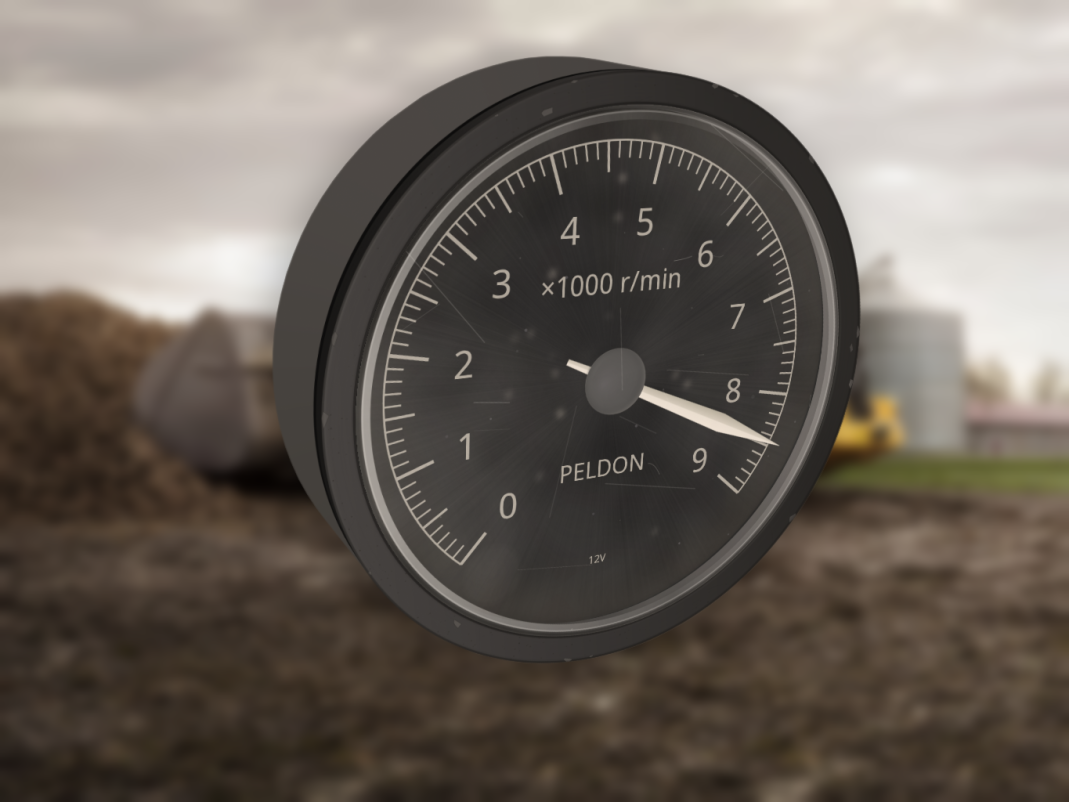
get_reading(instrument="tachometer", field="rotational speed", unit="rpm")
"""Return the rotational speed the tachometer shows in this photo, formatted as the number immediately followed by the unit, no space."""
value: 8450rpm
